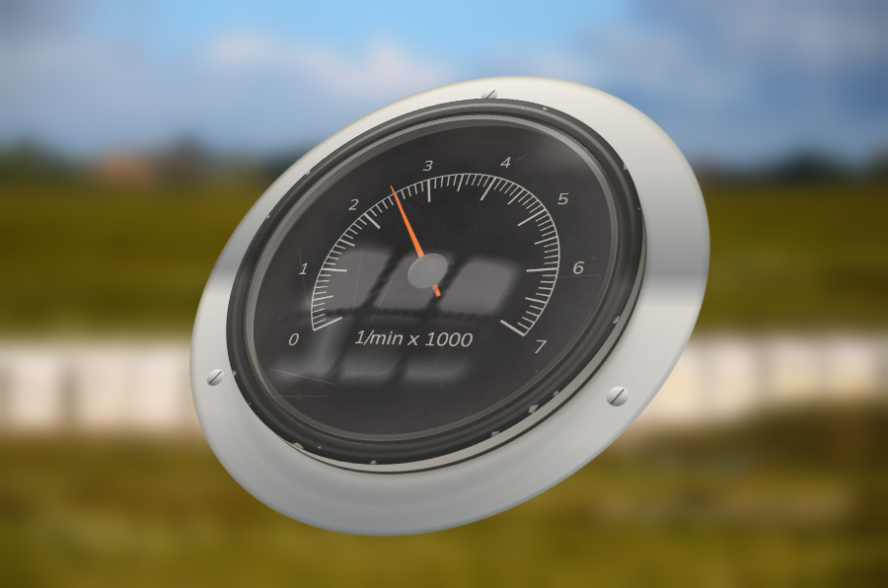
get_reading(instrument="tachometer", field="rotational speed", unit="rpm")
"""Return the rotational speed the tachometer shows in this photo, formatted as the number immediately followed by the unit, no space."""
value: 2500rpm
